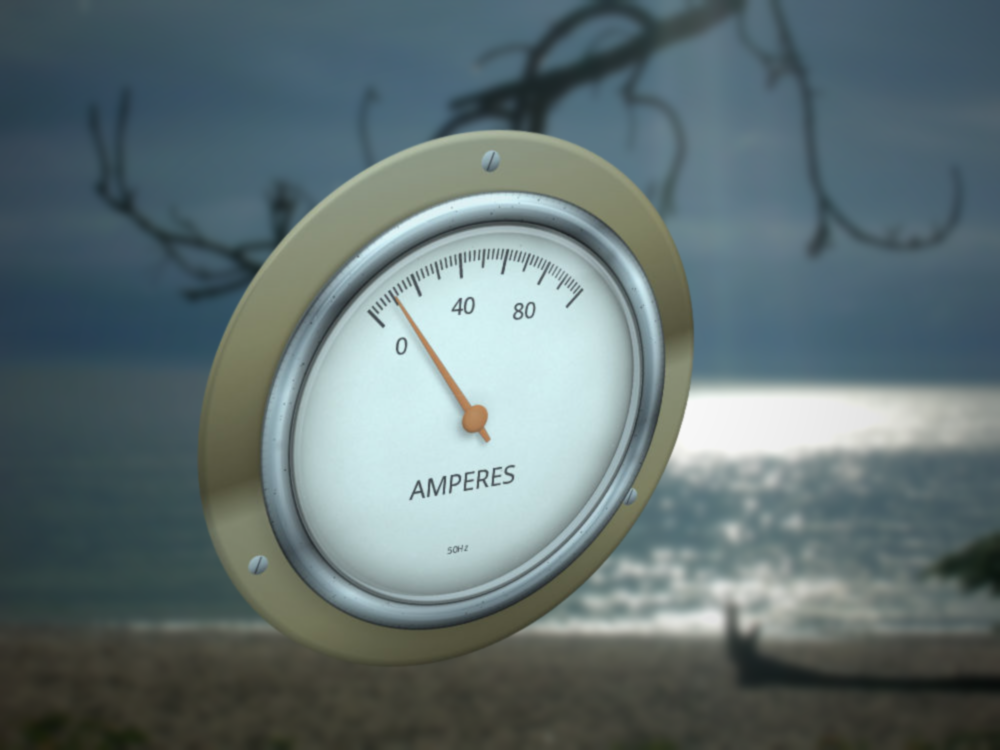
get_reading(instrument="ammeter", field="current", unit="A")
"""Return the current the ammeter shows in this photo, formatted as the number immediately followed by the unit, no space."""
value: 10A
